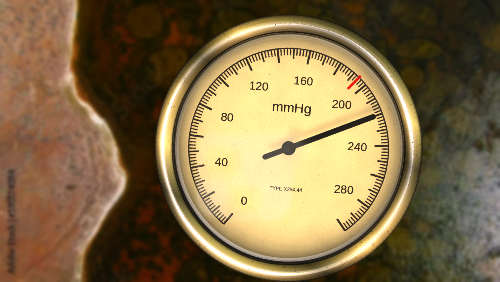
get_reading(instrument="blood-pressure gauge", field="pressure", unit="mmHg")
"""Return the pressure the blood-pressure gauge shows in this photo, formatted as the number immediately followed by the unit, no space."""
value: 220mmHg
